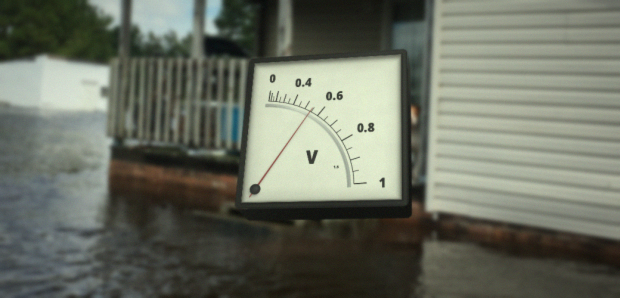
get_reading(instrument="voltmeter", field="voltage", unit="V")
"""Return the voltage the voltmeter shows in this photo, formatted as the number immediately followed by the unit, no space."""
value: 0.55V
